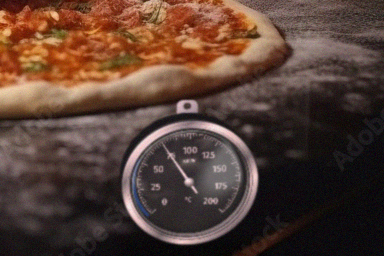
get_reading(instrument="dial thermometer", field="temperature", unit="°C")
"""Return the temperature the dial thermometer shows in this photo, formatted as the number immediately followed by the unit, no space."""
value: 75°C
